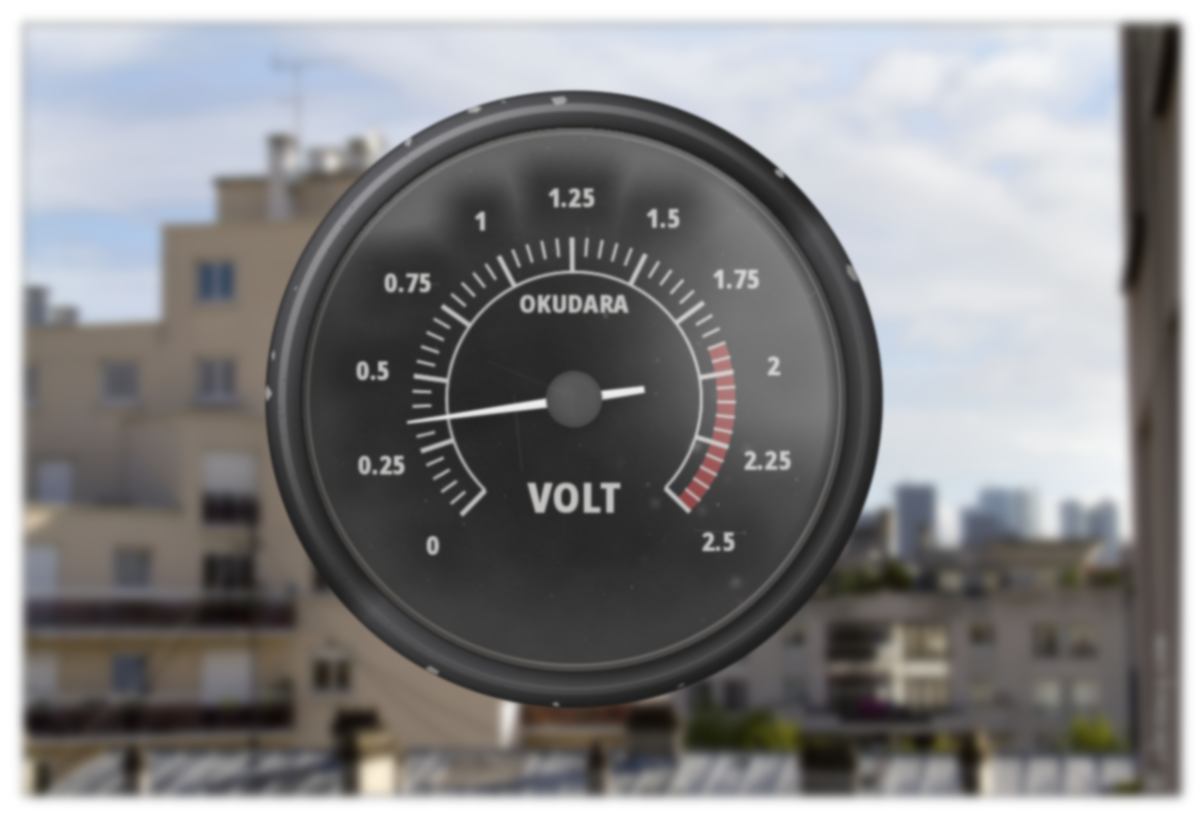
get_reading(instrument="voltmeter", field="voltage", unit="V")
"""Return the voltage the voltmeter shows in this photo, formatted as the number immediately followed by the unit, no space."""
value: 0.35V
